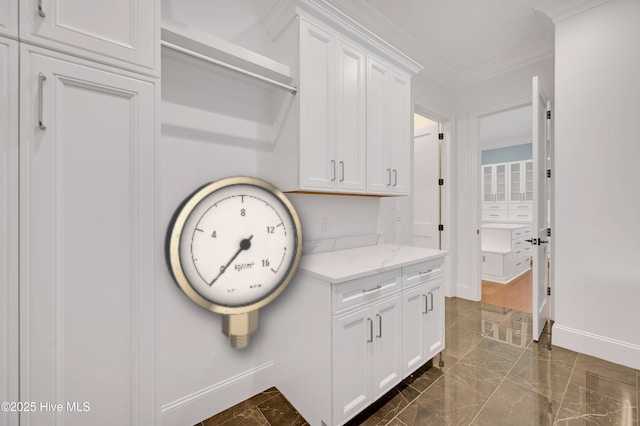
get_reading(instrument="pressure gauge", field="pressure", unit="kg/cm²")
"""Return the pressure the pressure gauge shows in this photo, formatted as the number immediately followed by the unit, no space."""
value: 0kg/cm²
